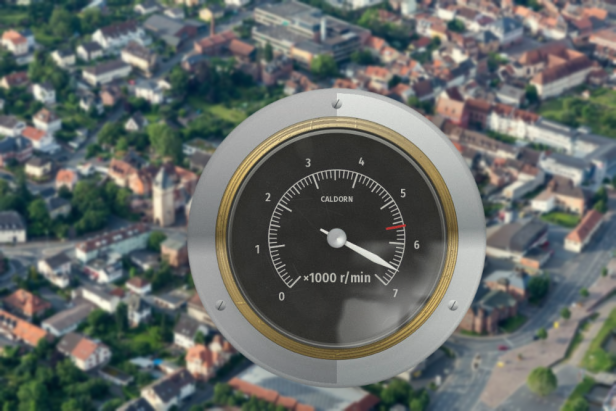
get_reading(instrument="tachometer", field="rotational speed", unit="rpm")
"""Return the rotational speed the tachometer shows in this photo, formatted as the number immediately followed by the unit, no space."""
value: 6600rpm
